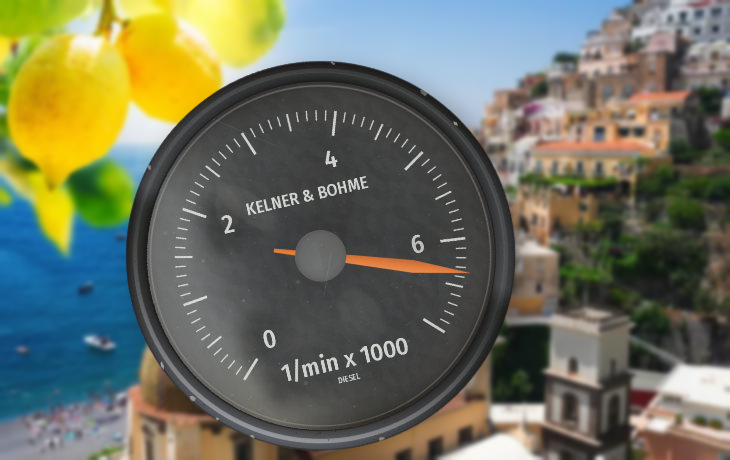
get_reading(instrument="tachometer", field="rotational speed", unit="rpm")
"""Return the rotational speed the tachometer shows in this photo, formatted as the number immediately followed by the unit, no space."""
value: 6350rpm
